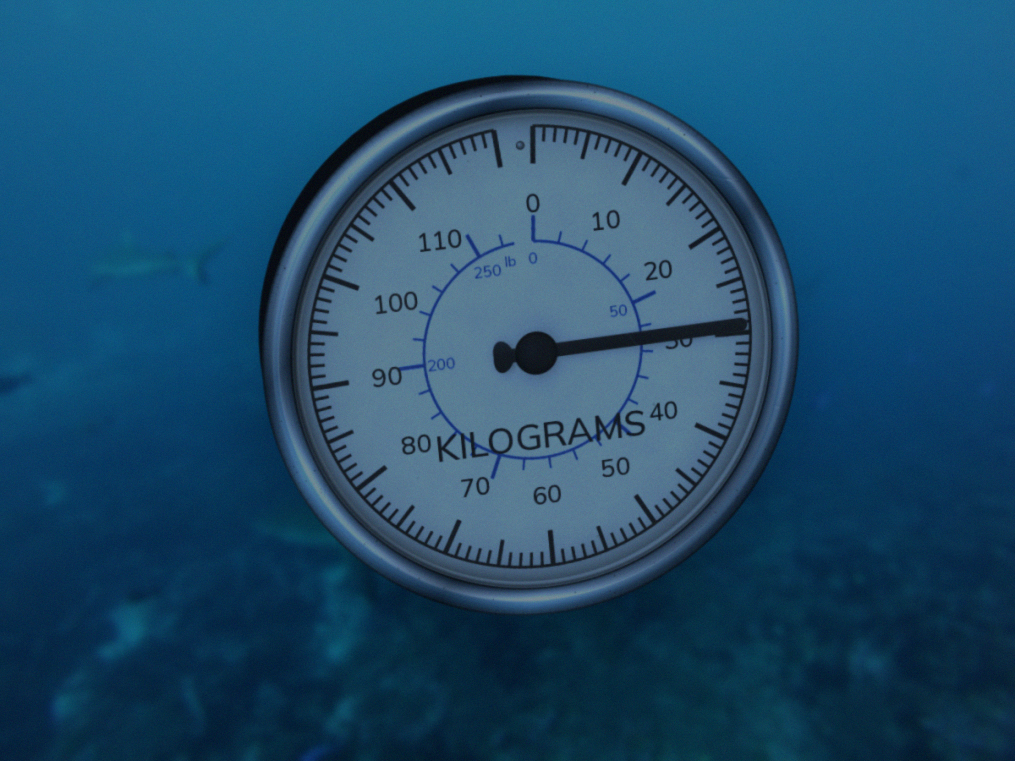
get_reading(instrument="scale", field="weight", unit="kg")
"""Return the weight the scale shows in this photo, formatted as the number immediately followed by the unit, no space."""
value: 29kg
